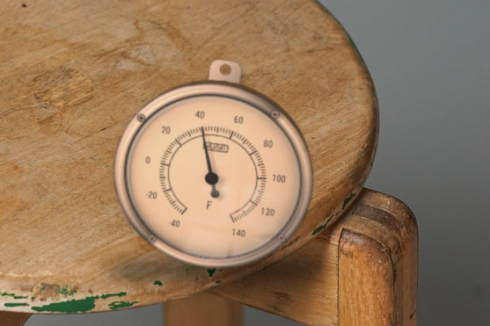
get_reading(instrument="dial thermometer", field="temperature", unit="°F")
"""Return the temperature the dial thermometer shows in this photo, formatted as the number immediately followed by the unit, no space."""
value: 40°F
